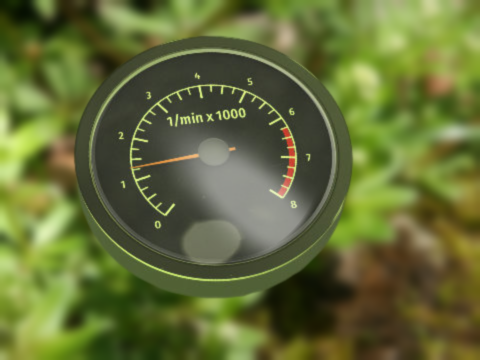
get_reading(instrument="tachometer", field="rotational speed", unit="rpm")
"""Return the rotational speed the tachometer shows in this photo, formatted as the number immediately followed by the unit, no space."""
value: 1250rpm
